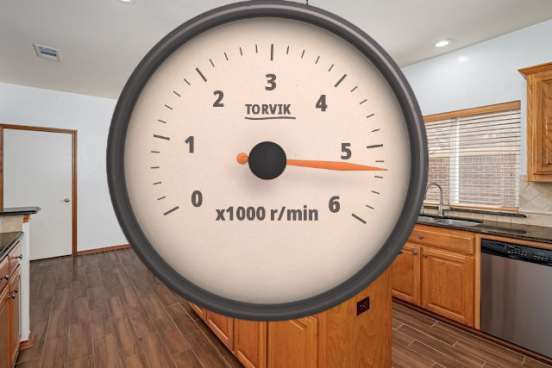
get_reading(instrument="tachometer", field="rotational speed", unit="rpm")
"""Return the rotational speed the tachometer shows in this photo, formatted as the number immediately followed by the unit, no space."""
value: 5300rpm
